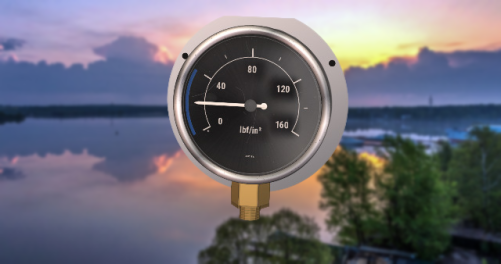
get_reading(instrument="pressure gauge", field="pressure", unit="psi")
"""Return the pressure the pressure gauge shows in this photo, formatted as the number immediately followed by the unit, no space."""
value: 20psi
